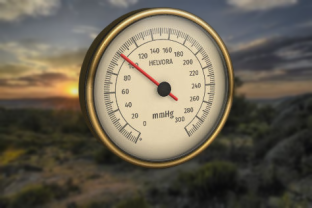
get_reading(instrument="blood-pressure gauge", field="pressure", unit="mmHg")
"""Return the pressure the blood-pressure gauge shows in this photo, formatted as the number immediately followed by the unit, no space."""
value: 100mmHg
